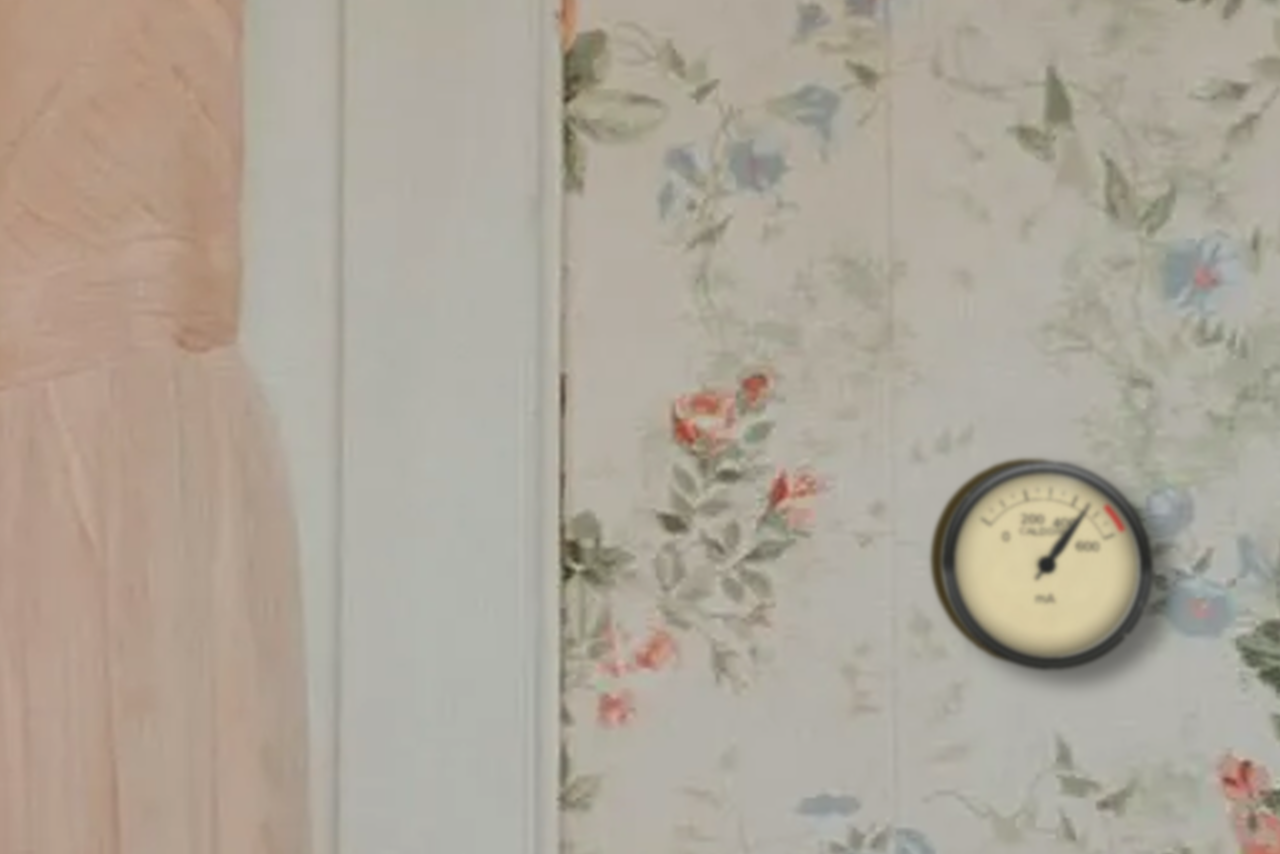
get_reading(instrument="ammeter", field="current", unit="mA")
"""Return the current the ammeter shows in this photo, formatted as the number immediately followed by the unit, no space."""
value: 450mA
